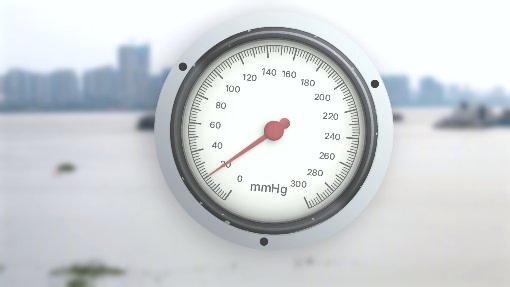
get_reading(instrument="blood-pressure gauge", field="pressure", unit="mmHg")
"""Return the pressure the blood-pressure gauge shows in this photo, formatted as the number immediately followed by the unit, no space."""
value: 20mmHg
